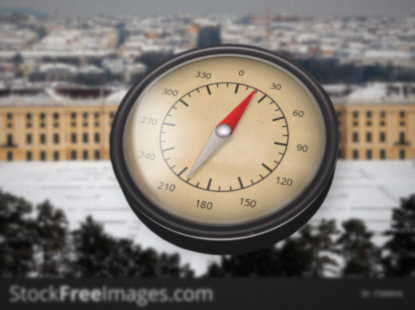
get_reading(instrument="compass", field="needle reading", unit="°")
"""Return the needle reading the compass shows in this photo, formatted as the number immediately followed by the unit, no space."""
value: 20°
